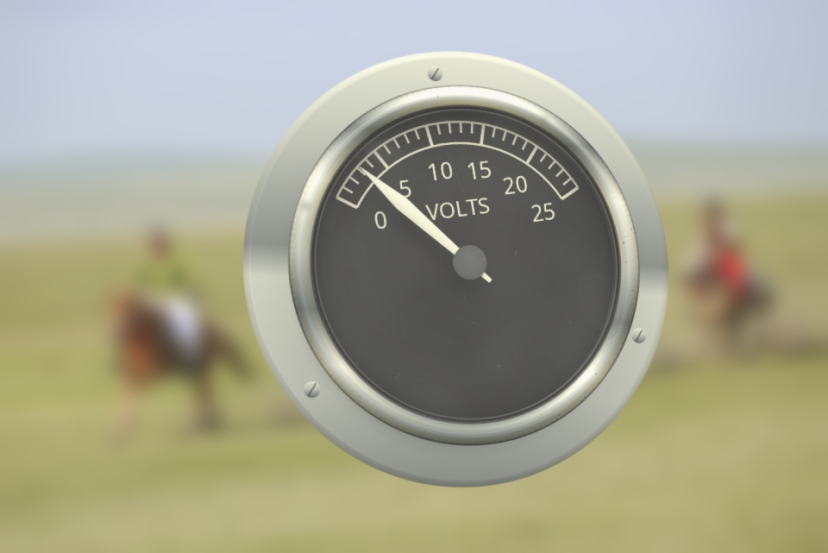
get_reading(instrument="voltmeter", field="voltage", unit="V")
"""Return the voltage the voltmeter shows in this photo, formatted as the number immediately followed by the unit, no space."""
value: 3V
